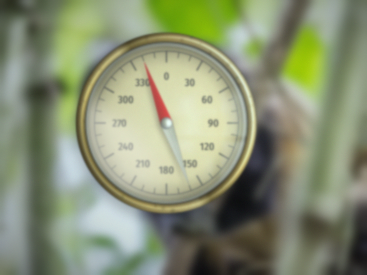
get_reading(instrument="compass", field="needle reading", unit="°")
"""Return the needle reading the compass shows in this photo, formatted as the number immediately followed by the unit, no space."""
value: 340°
